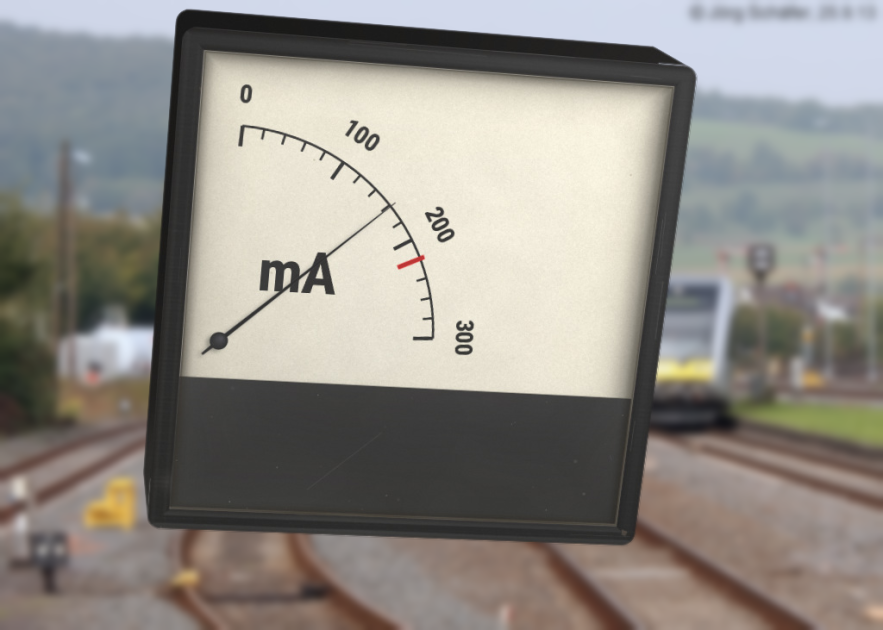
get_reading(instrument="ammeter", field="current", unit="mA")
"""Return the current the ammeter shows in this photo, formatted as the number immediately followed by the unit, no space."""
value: 160mA
